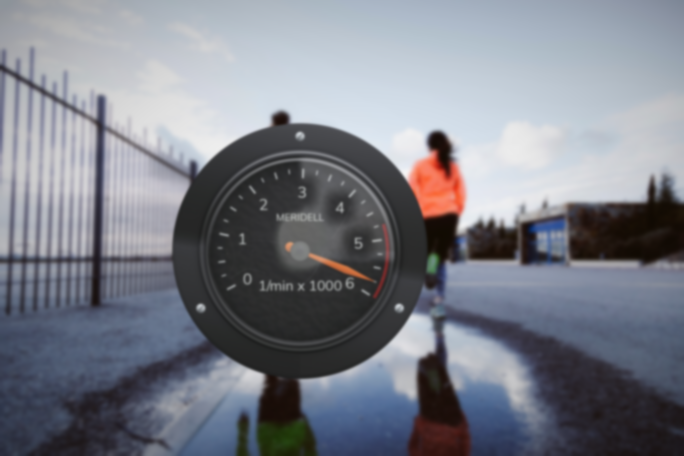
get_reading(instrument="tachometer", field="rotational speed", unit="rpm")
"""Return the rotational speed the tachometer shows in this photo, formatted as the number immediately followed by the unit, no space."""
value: 5750rpm
